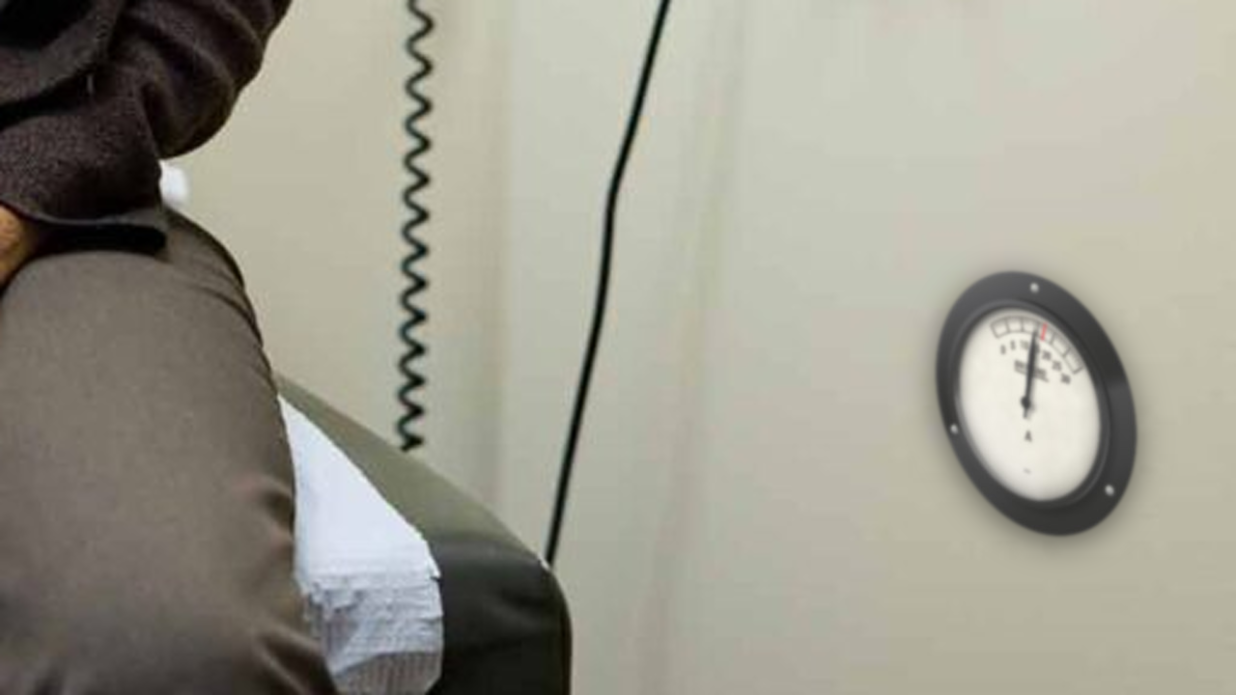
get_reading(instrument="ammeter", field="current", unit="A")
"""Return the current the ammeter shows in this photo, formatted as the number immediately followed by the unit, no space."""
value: 15A
